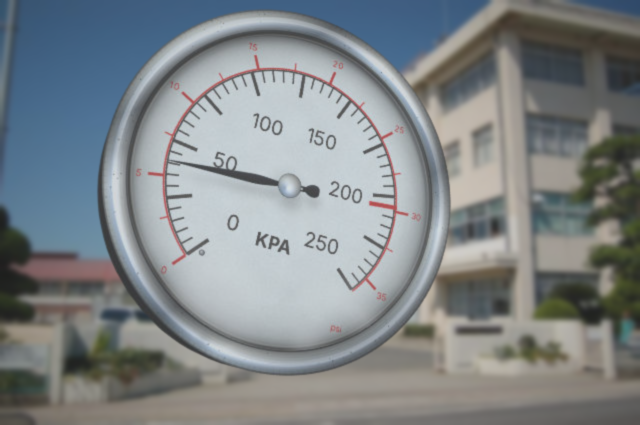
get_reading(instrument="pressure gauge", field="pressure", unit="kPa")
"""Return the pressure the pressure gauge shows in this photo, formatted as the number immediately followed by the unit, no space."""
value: 40kPa
